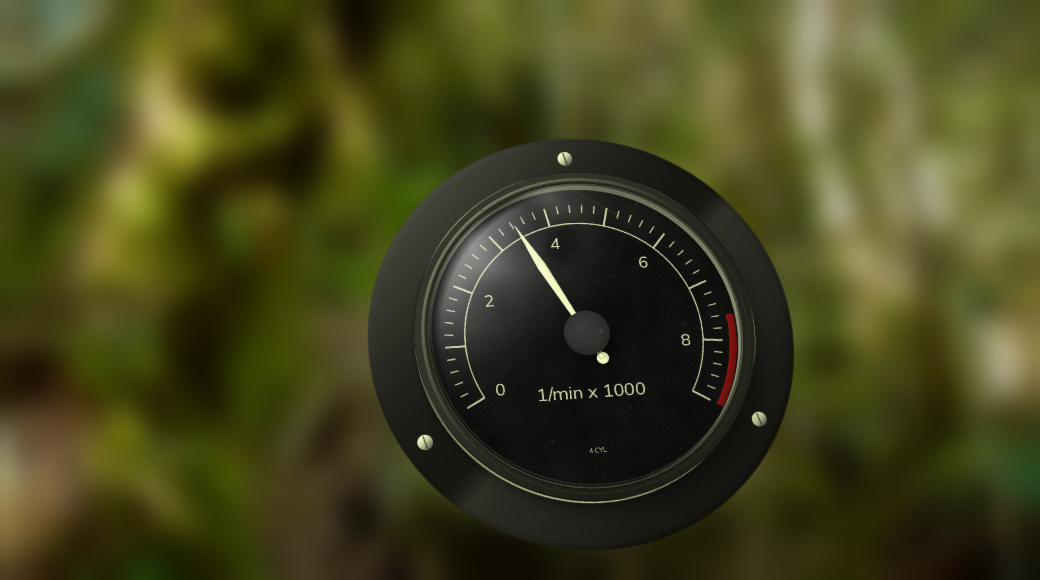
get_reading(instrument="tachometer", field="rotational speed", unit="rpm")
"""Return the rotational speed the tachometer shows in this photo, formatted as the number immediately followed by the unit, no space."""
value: 3400rpm
